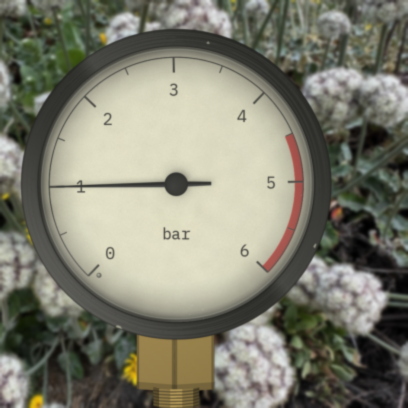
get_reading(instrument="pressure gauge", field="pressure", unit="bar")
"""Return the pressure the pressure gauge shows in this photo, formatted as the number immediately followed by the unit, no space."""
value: 1bar
